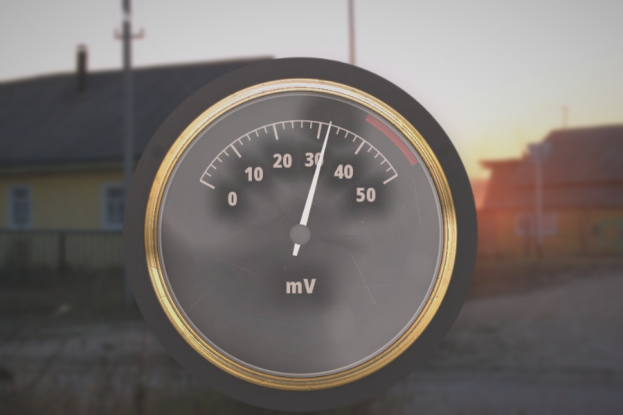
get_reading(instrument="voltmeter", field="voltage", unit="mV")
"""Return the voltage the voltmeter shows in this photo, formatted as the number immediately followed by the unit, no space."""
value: 32mV
